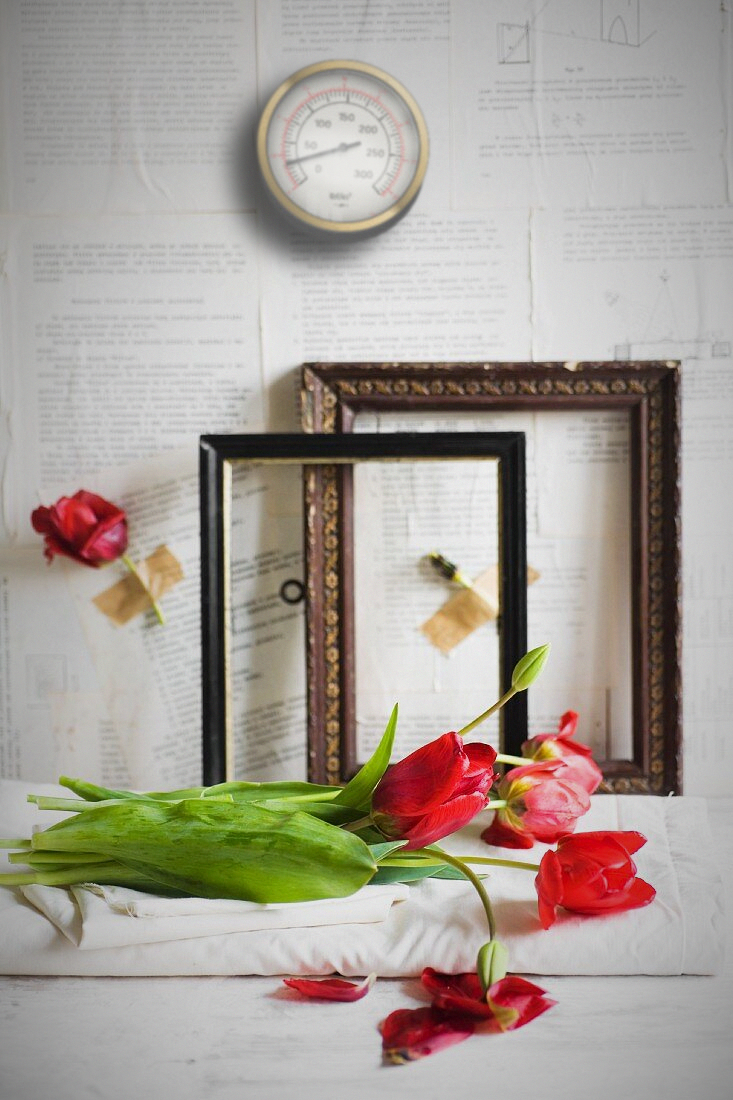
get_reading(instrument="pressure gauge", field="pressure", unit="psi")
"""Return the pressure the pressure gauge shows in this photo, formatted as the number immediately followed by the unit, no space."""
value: 25psi
